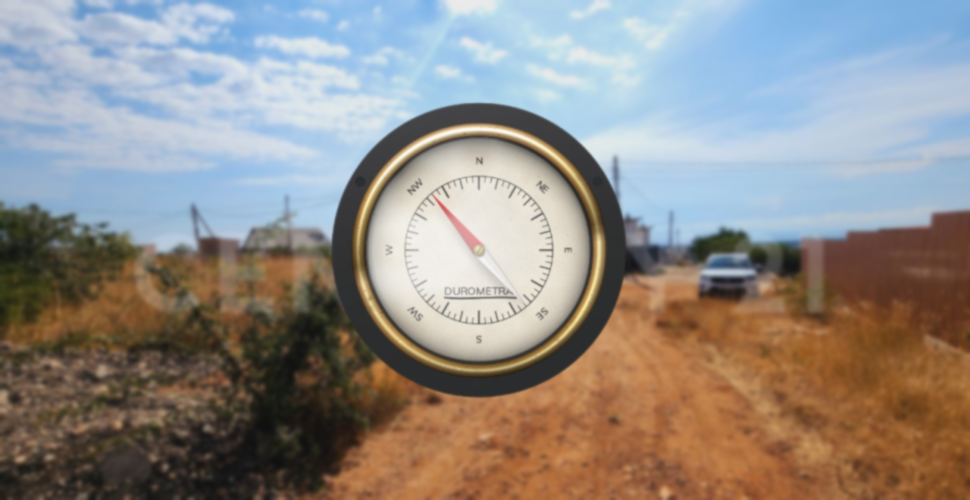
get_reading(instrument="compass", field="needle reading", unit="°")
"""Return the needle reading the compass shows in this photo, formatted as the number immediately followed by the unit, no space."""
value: 320°
